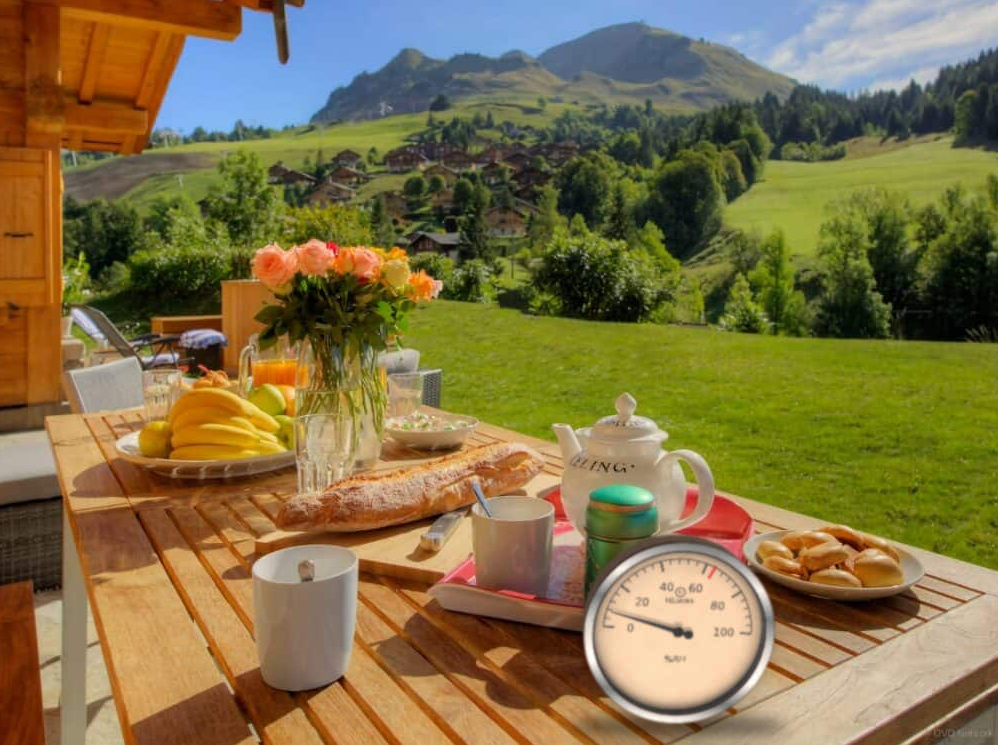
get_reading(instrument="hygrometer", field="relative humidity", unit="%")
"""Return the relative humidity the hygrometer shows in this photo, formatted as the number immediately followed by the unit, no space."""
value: 8%
